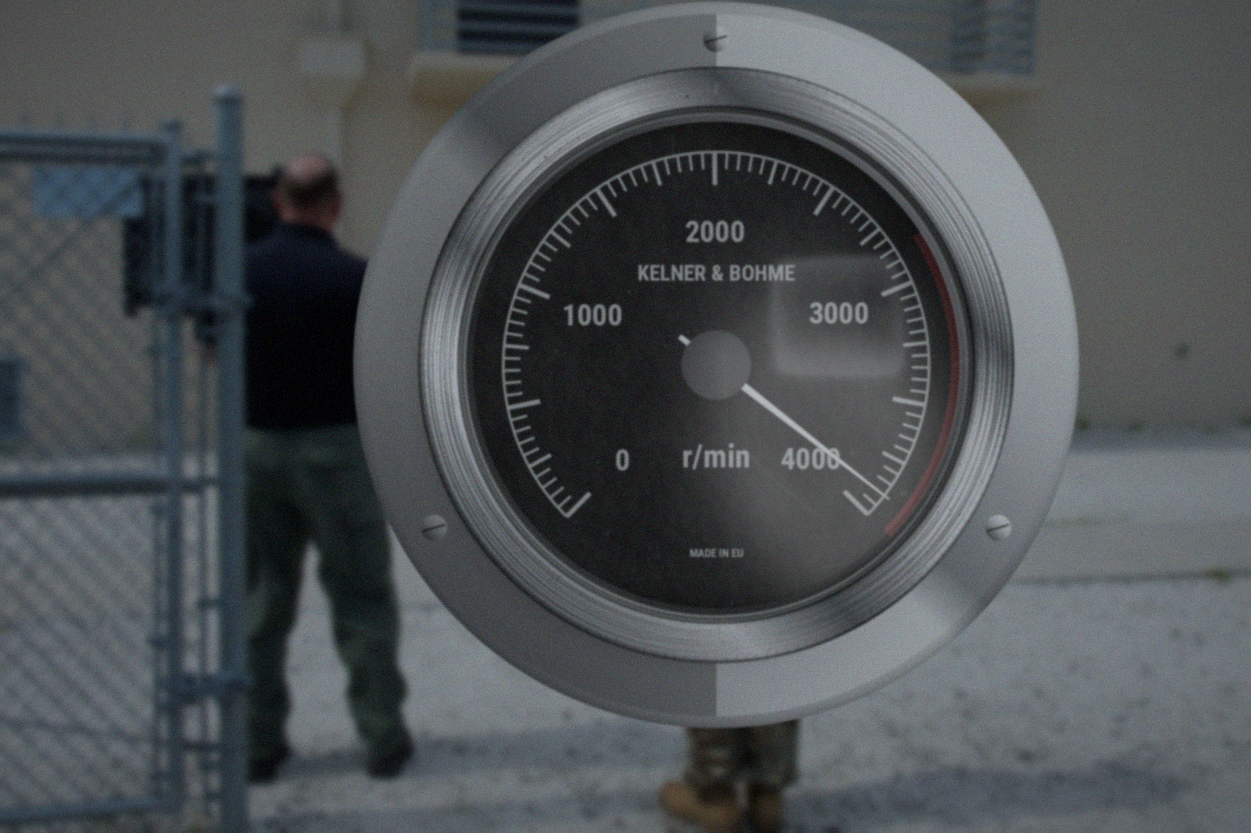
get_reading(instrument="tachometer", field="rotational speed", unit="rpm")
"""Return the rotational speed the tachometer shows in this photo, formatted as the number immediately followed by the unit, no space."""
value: 3900rpm
